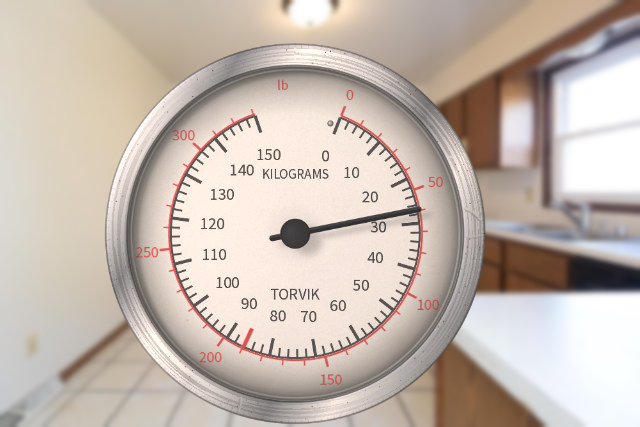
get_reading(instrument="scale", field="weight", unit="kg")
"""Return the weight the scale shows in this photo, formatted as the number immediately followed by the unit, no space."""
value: 27kg
